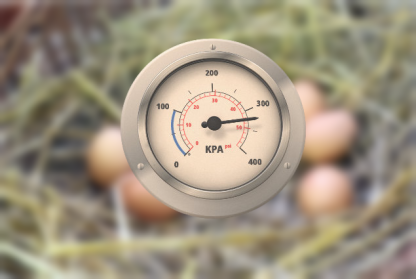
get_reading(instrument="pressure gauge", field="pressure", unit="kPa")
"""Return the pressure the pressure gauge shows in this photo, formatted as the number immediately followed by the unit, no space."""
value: 325kPa
